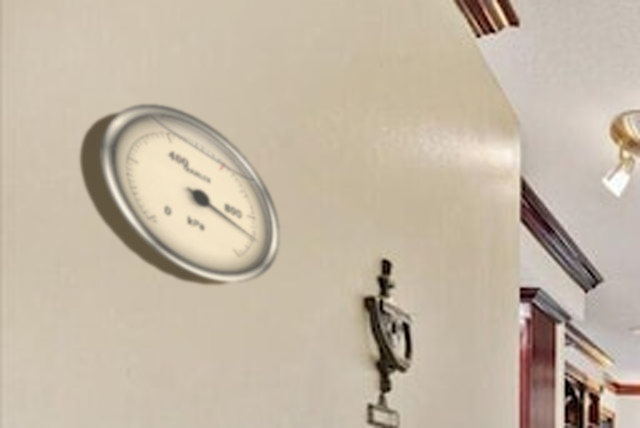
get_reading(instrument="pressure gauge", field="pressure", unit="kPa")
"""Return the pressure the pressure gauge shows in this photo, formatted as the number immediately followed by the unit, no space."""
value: 900kPa
